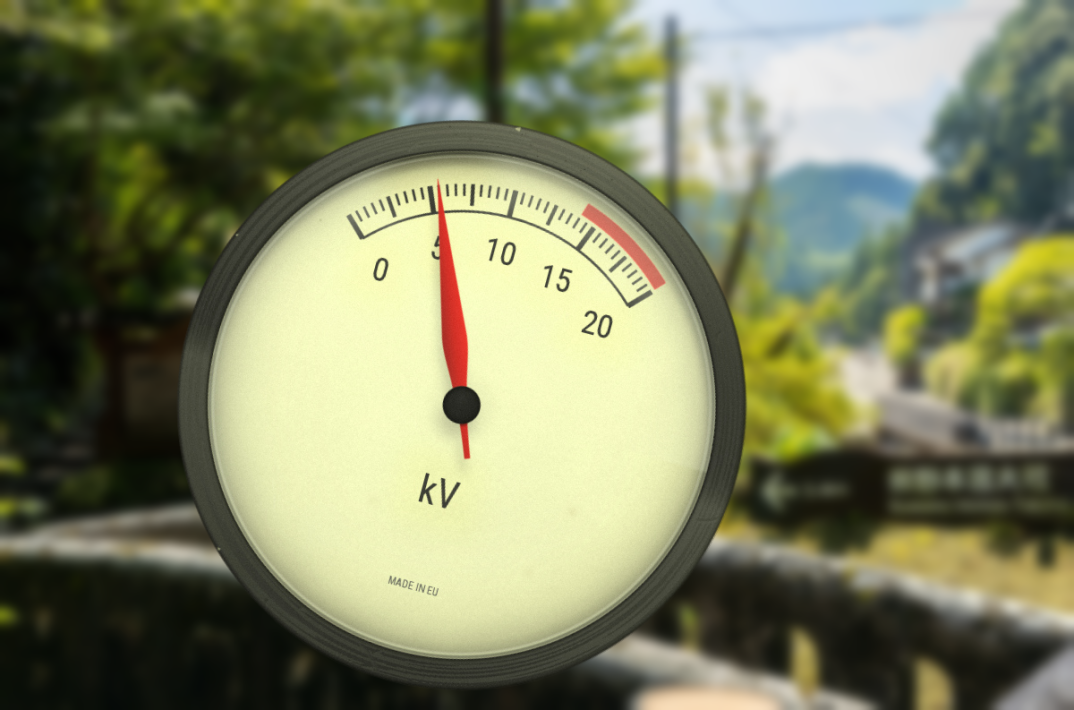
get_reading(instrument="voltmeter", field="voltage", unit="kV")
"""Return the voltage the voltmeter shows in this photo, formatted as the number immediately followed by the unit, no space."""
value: 5.5kV
